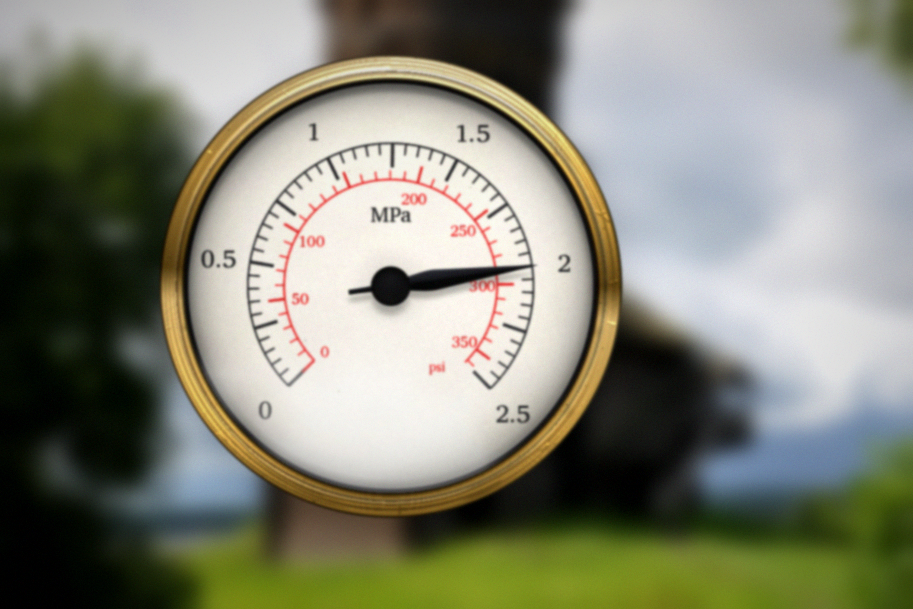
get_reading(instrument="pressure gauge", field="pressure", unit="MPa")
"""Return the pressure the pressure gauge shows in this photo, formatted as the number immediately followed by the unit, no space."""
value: 2MPa
